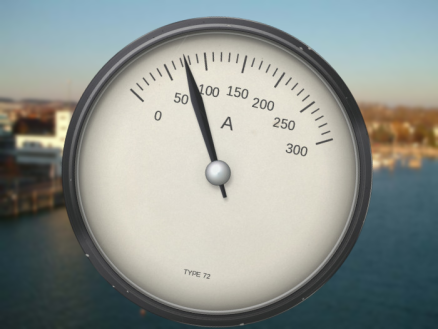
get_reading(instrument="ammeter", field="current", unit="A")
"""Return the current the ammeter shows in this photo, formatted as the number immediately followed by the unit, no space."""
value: 75A
